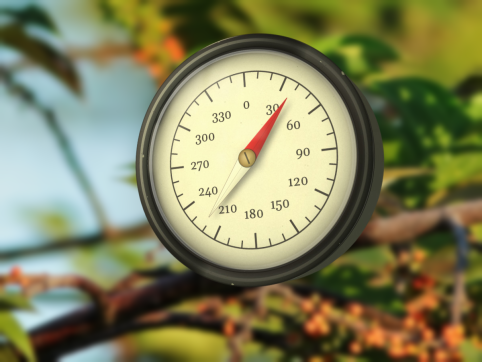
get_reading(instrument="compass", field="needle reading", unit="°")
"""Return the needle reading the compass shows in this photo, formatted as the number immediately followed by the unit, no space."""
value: 40°
